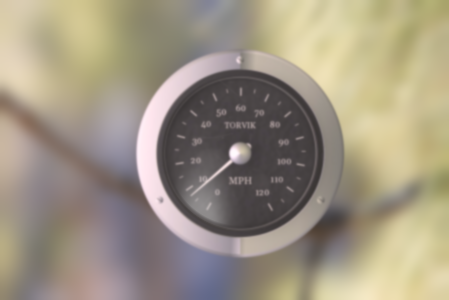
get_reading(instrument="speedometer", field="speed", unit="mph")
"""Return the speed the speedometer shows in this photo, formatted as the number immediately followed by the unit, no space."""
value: 7.5mph
